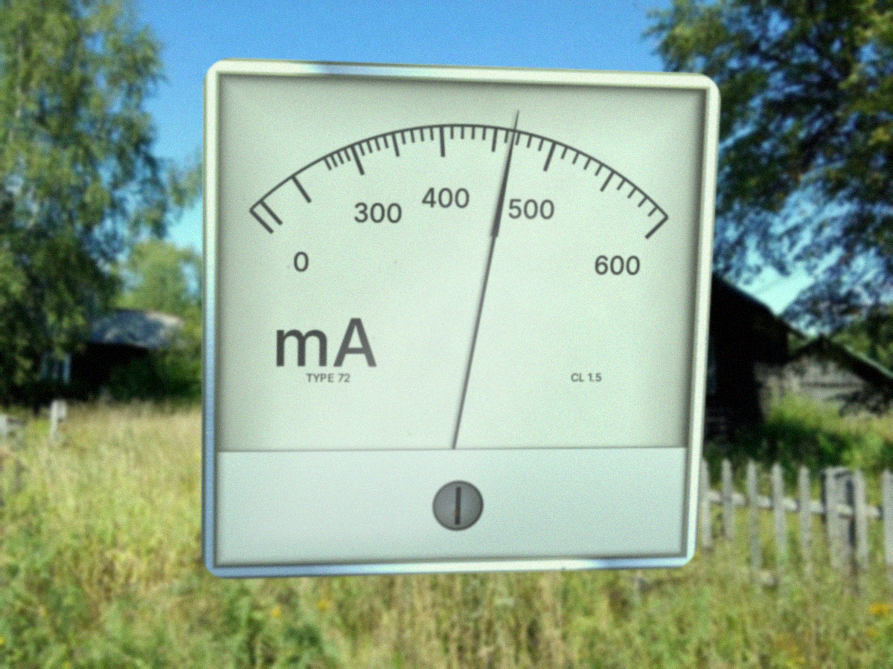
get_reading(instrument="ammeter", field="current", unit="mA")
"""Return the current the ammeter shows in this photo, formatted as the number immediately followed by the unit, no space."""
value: 465mA
